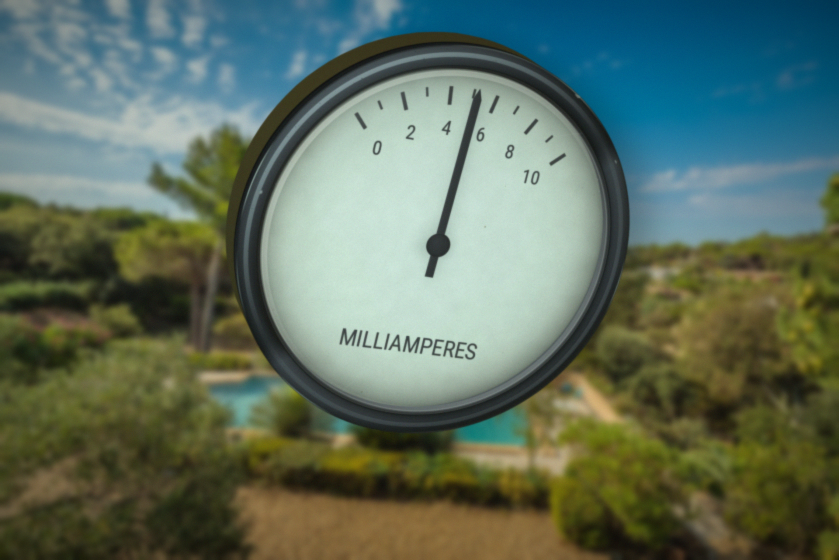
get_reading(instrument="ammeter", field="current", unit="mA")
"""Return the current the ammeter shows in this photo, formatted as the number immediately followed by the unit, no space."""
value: 5mA
